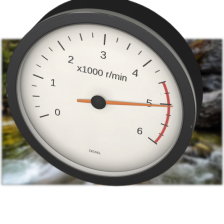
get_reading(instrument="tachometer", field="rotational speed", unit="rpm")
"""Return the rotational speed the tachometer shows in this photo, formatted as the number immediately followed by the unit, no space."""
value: 5000rpm
